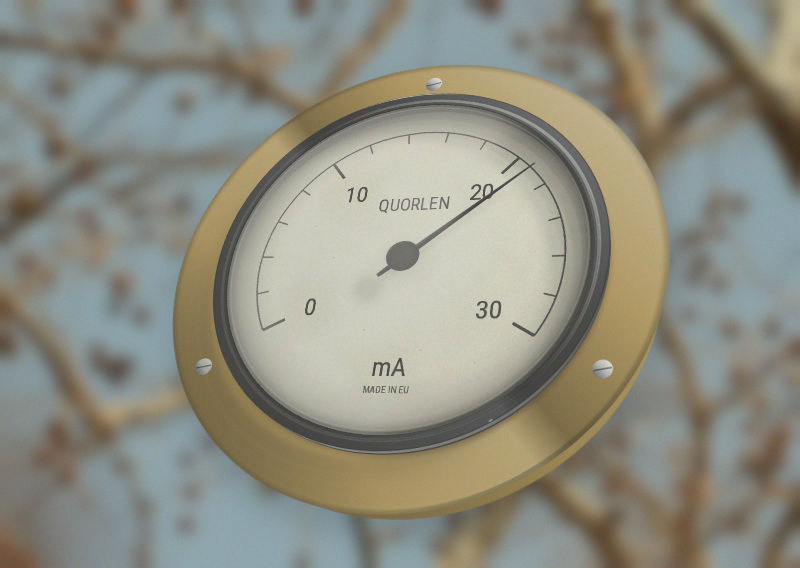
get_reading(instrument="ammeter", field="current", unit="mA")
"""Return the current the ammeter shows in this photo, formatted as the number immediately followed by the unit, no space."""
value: 21mA
